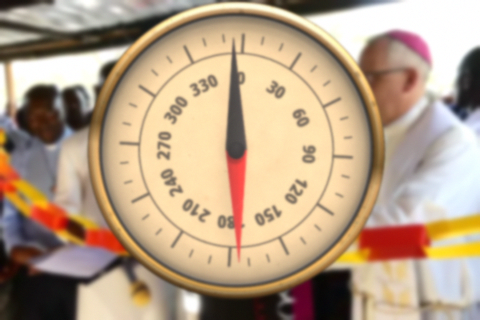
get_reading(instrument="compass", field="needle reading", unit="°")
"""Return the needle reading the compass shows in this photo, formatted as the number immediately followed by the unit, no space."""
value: 175°
